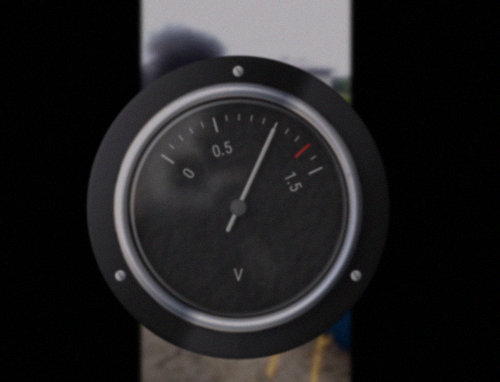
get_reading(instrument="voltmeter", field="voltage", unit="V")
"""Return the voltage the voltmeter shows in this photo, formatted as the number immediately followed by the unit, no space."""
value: 1V
